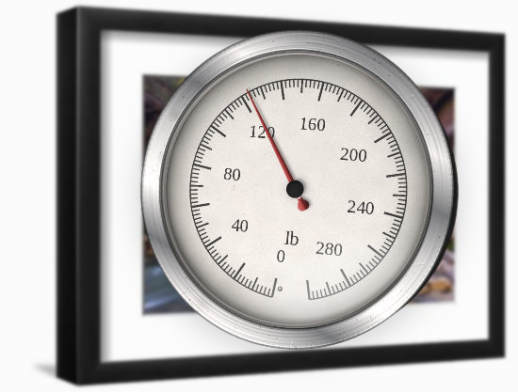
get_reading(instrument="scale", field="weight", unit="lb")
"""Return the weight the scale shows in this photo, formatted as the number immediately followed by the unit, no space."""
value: 124lb
